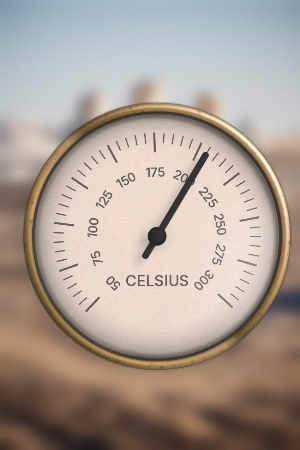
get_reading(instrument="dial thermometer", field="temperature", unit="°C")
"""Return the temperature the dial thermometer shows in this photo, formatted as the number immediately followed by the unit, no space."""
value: 205°C
